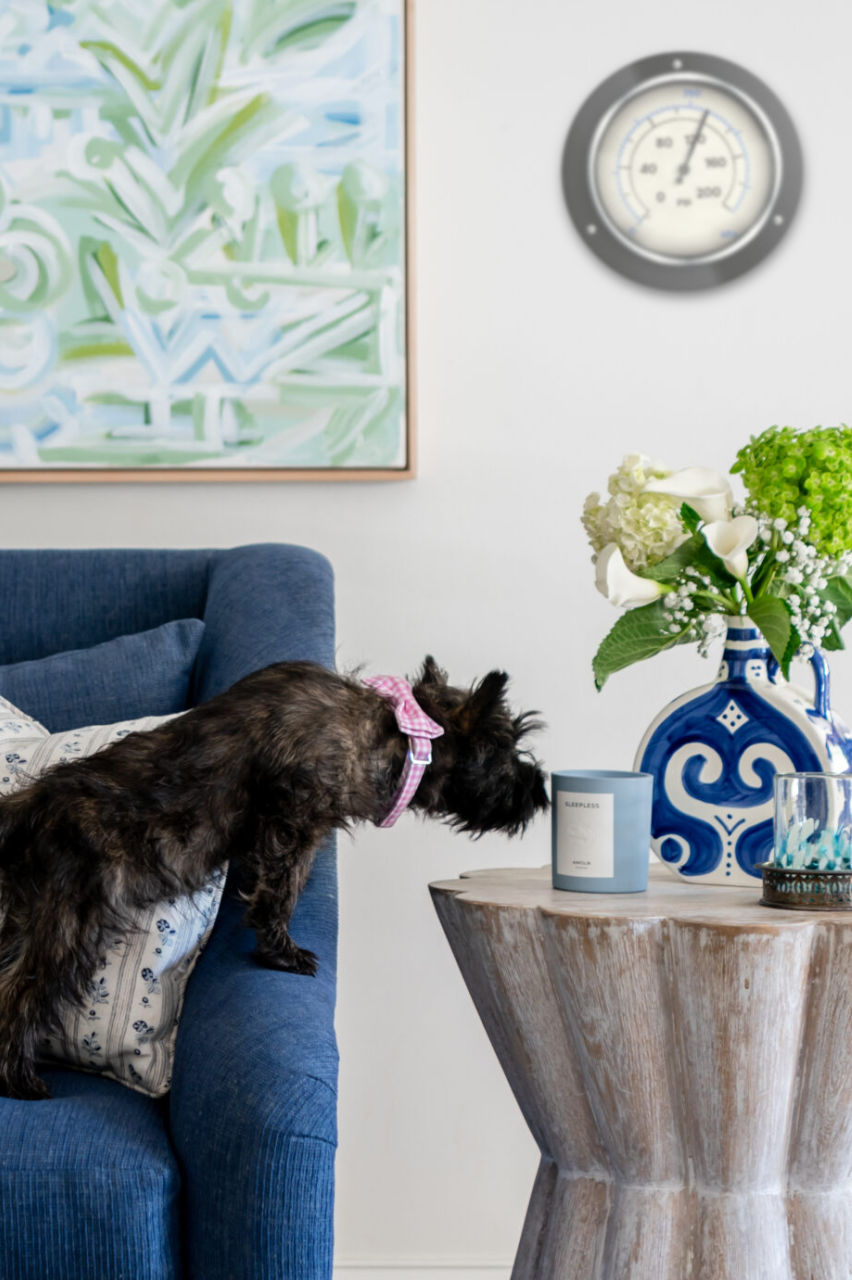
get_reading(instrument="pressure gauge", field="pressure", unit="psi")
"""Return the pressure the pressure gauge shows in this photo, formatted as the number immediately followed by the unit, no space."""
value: 120psi
